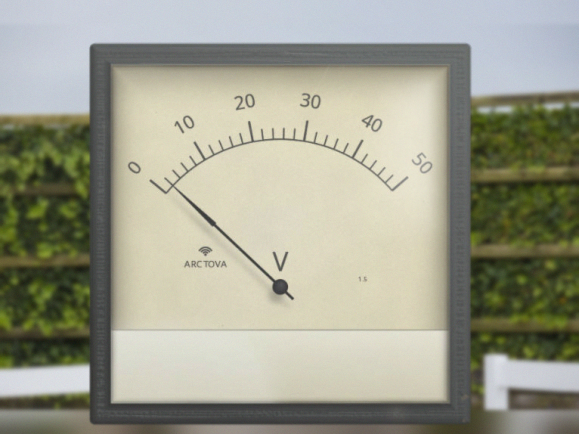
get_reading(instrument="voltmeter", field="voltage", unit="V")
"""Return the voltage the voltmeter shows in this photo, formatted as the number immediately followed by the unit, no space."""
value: 2V
